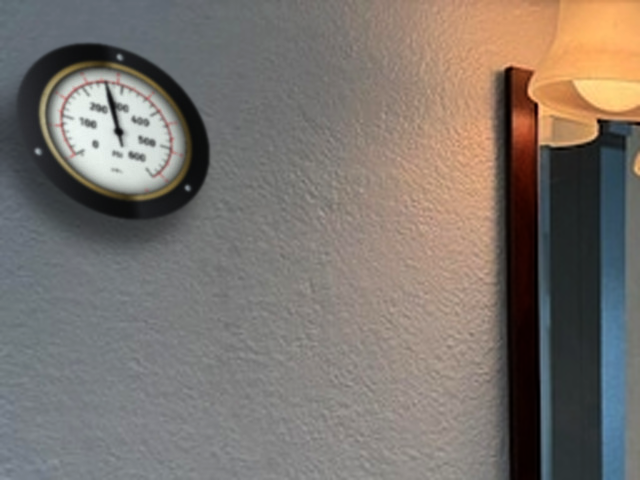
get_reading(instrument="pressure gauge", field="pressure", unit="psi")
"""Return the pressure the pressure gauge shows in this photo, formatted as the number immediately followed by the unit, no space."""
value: 260psi
